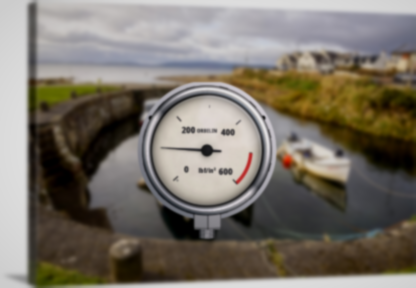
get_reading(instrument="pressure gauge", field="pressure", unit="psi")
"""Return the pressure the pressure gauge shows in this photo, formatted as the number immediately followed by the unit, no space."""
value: 100psi
